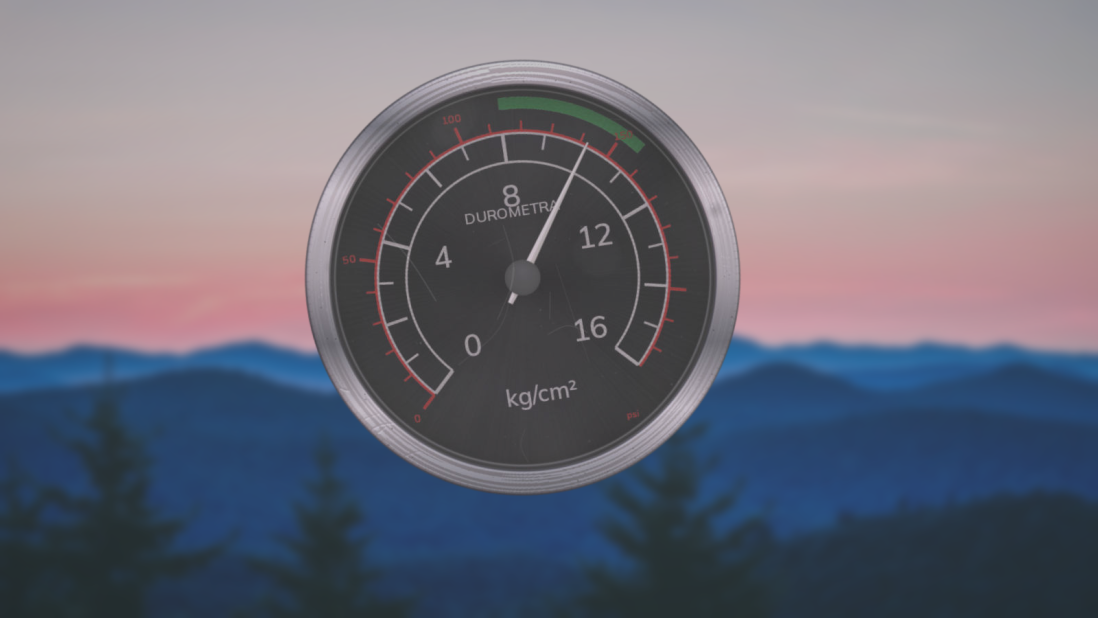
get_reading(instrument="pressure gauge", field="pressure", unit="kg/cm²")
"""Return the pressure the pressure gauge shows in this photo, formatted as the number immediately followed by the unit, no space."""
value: 10kg/cm²
